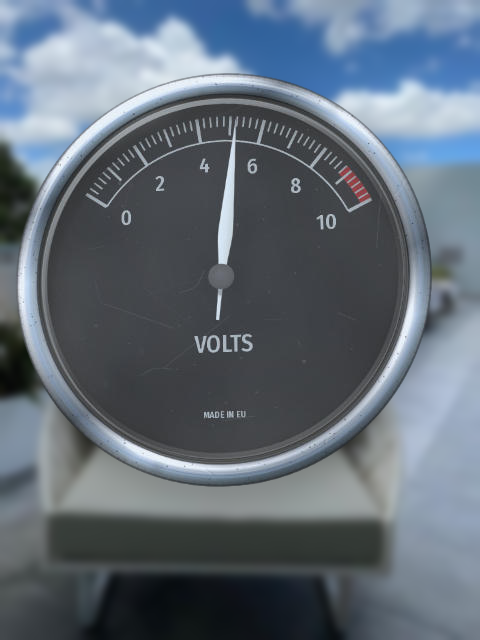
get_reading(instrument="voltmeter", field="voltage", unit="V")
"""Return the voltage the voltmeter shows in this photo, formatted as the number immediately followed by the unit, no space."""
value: 5.2V
